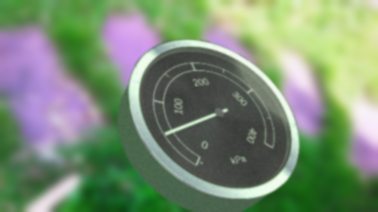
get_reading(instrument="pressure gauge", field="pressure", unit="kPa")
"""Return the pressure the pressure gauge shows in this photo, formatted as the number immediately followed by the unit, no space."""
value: 50kPa
